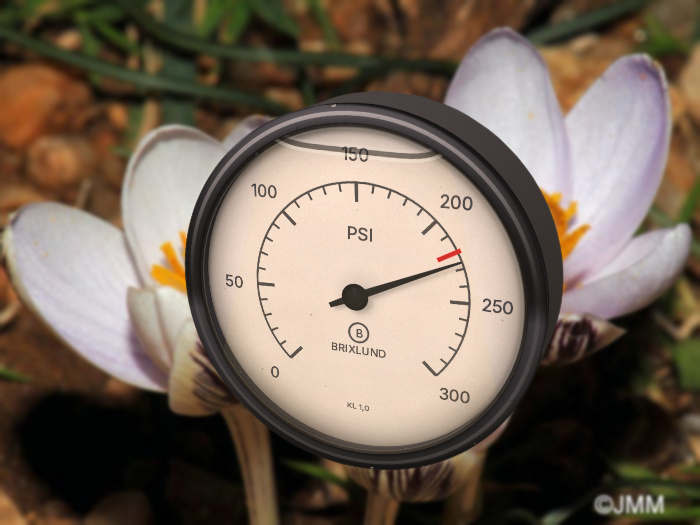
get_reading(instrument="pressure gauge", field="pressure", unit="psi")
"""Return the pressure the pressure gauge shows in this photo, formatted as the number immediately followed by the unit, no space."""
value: 225psi
